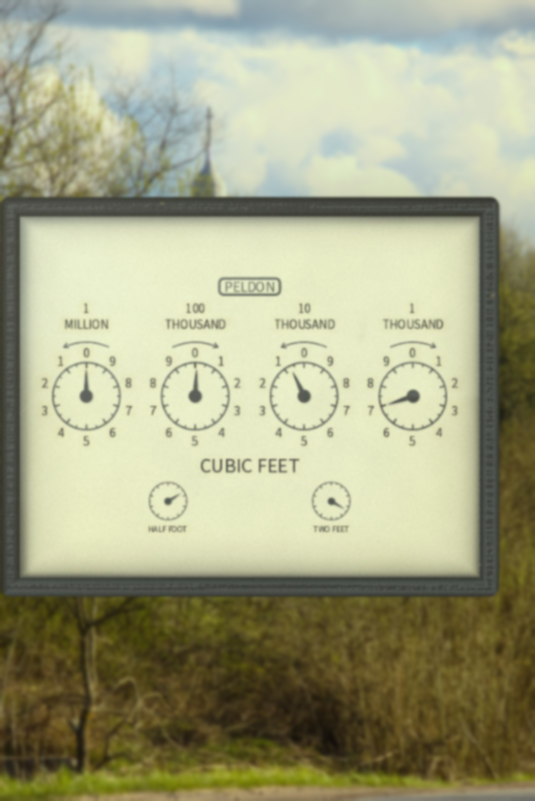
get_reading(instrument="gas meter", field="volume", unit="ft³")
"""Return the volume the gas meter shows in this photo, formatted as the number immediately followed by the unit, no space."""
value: 700ft³
